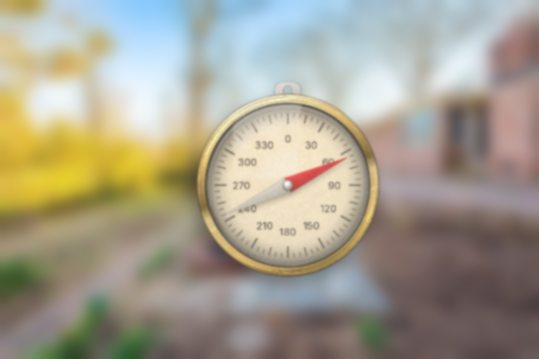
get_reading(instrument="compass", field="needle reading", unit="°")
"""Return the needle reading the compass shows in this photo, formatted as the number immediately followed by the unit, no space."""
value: 65°
